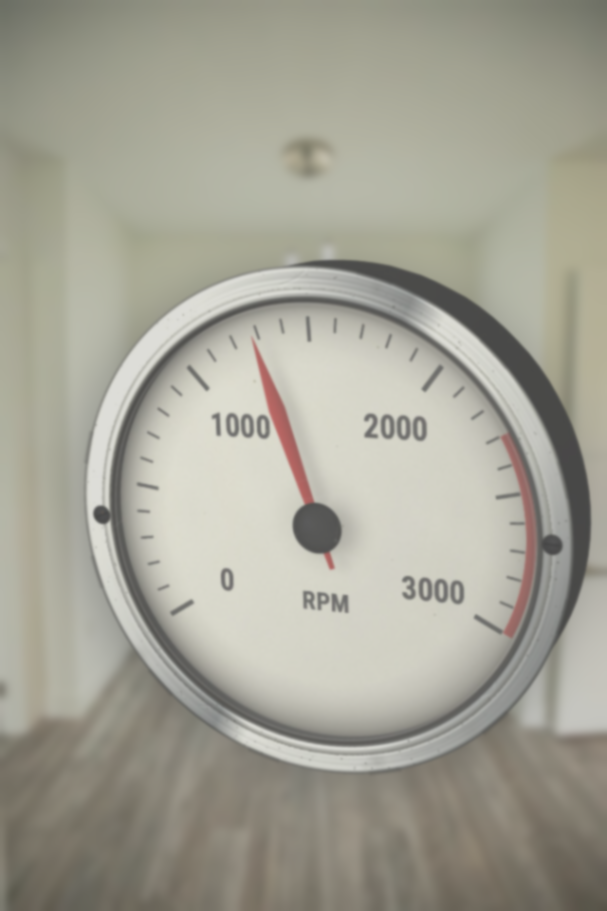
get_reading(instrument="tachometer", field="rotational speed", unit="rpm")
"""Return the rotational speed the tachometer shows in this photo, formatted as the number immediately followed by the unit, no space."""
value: 1300rpm
